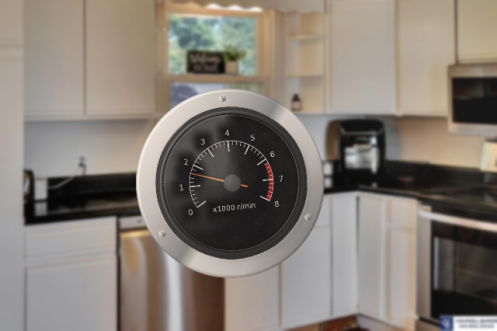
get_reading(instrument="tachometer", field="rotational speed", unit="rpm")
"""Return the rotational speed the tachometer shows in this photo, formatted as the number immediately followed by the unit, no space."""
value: 1600rpm
